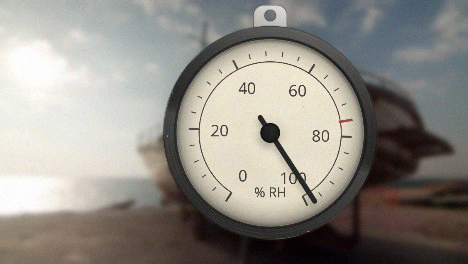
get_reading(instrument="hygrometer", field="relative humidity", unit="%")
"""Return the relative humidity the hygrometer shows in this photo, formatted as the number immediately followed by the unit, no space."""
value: 98%
